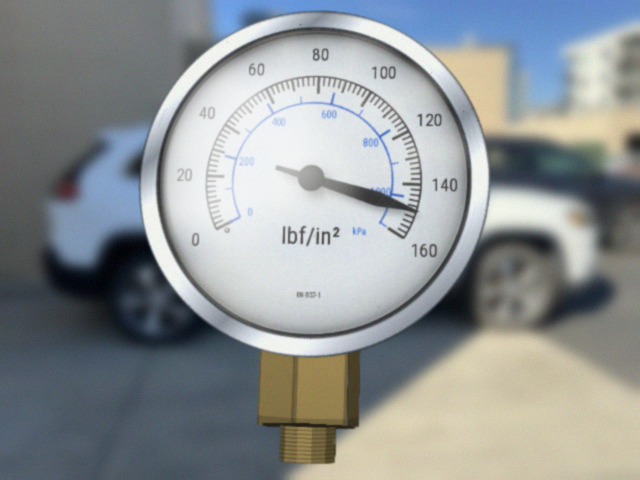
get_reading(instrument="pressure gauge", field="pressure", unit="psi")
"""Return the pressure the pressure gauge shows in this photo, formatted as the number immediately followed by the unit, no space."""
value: 150psi
